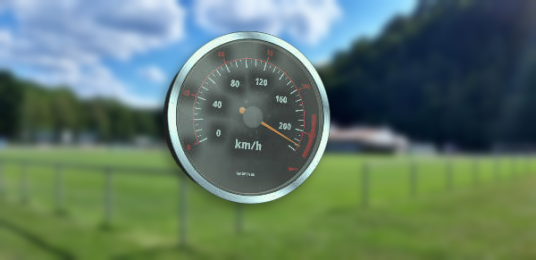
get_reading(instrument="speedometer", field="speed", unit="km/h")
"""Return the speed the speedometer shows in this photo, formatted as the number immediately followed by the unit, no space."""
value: 215km/h
